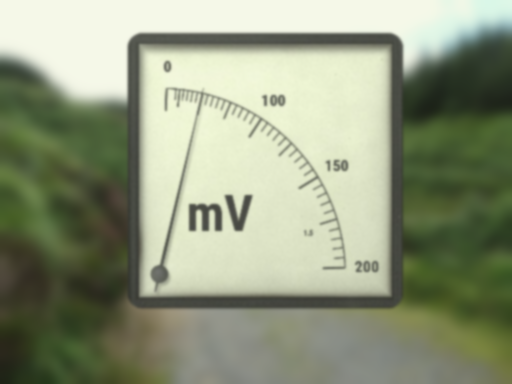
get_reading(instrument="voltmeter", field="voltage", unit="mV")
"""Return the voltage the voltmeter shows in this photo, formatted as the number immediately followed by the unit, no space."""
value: 50mV
